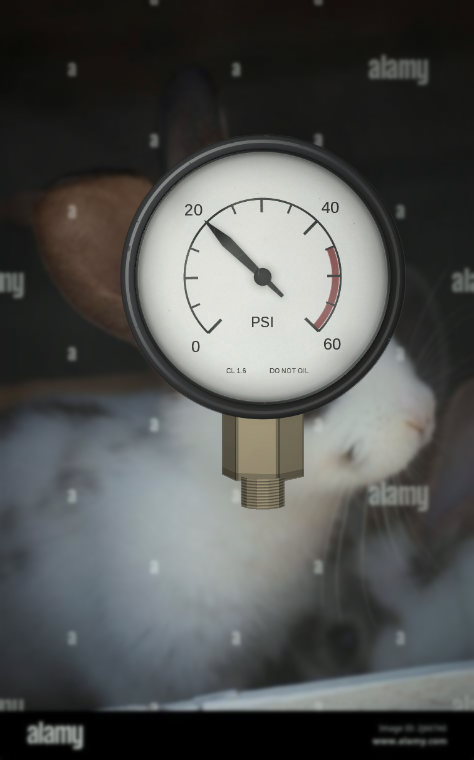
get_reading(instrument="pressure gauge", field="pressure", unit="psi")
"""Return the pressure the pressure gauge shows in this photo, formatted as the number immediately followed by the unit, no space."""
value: 20psi
